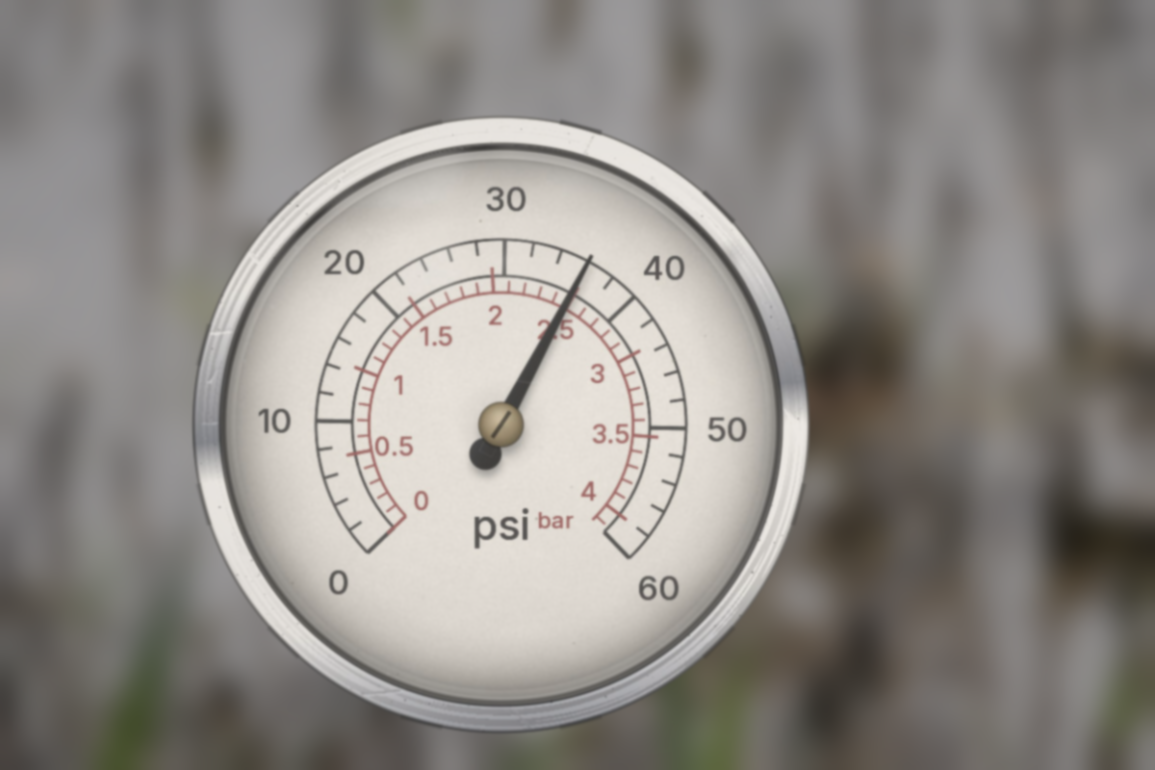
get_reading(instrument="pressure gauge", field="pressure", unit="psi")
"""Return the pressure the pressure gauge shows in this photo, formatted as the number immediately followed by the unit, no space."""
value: 36psi
